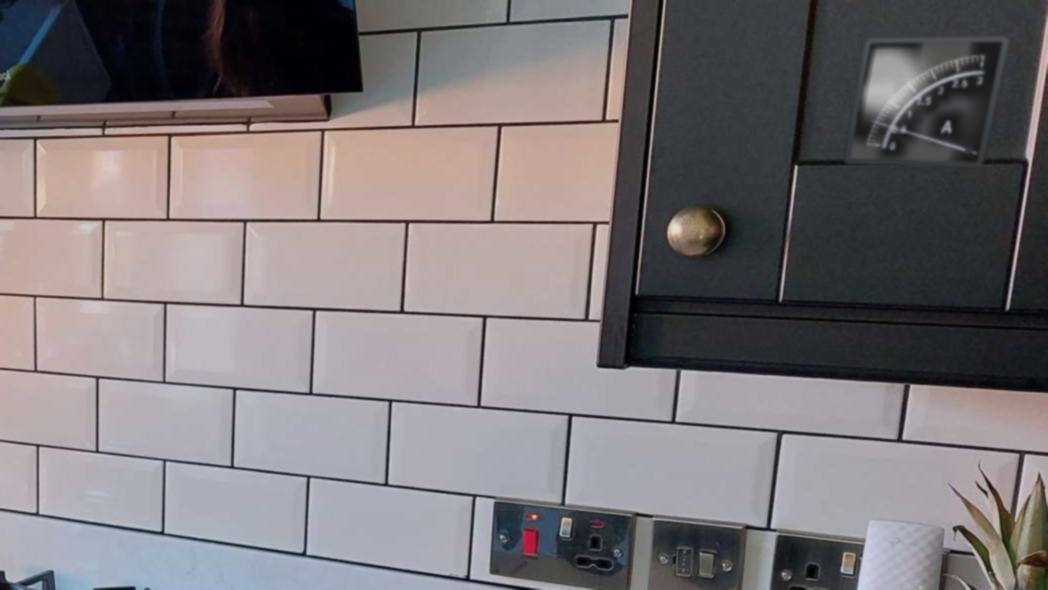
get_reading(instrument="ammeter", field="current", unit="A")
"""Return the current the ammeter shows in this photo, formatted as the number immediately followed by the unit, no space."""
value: 0.5A
